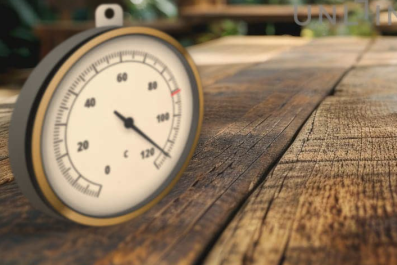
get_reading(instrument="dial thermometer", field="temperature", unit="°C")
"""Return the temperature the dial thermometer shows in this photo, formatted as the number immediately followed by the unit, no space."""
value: 115°C
